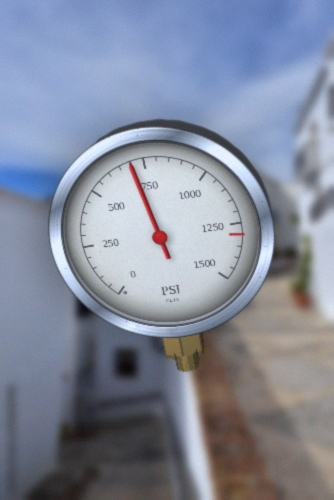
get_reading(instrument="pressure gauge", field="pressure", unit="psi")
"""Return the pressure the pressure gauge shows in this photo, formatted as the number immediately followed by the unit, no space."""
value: 700psi
